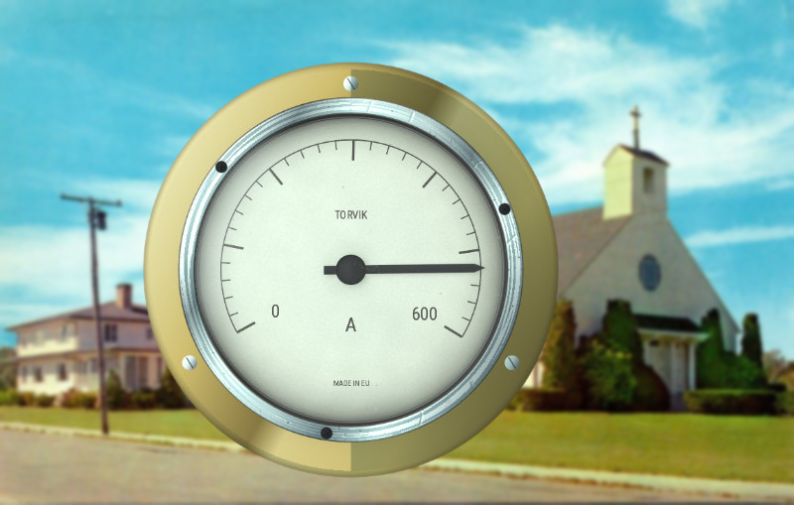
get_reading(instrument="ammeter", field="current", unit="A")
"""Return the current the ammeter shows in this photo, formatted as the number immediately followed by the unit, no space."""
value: 520A
